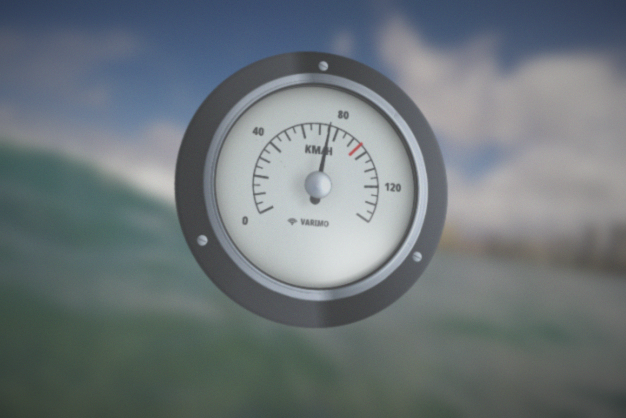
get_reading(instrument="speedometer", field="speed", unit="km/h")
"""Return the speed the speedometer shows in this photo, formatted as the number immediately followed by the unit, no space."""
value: 75km/h
